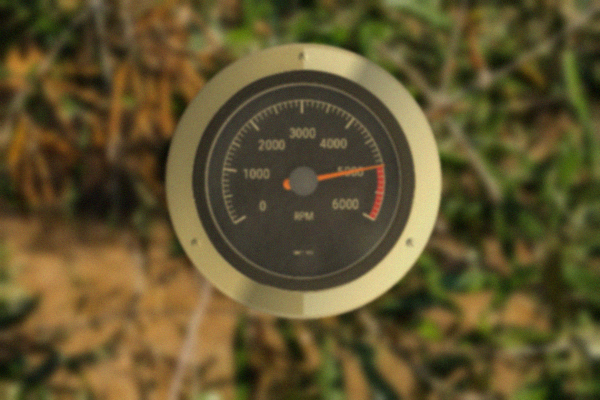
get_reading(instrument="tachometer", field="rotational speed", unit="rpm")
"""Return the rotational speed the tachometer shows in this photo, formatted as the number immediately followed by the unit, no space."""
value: 5000rpm
